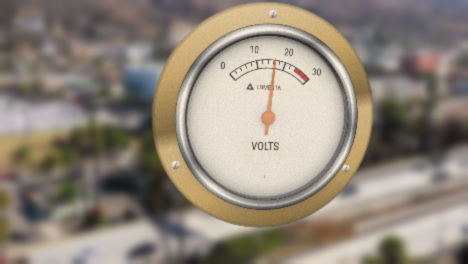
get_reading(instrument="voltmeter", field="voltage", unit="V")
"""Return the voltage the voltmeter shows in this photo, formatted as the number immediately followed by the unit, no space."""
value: 16V
